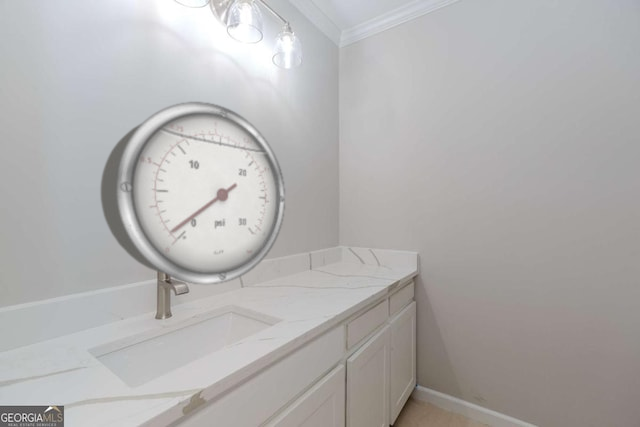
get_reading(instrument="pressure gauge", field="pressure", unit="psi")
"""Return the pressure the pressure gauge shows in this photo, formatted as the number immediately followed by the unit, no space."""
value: 1psi
